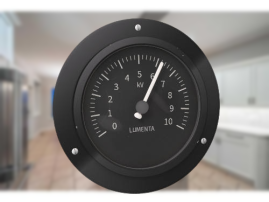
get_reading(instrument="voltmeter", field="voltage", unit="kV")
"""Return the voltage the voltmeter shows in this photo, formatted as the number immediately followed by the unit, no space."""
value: 6.2kV
